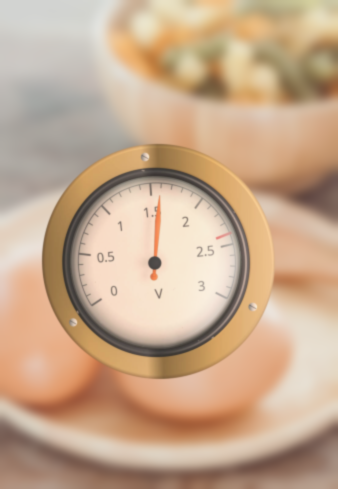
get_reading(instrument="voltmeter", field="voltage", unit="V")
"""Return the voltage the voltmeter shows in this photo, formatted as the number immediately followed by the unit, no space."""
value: 1.6V
